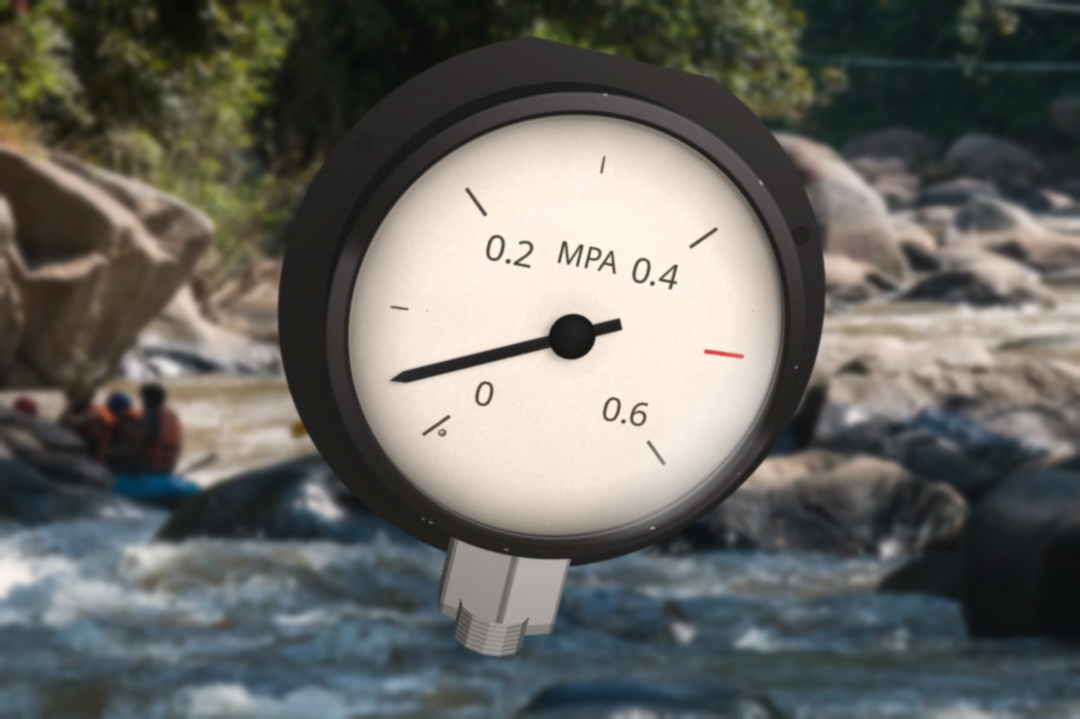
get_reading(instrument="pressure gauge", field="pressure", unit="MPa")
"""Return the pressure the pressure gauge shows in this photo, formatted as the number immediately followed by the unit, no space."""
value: 0.05MPa
